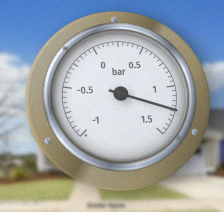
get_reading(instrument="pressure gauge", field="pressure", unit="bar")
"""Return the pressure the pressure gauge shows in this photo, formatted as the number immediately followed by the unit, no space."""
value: 1.25bar
